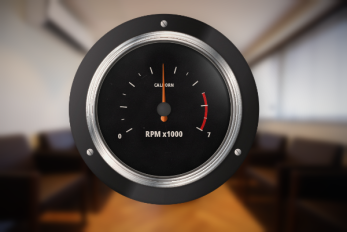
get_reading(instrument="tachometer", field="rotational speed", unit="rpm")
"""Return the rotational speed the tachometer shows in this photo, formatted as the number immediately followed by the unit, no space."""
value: 3500rpm
